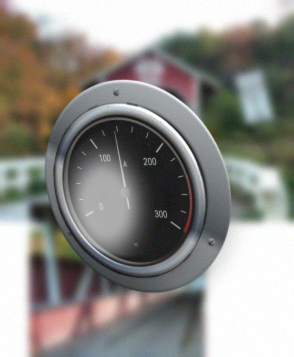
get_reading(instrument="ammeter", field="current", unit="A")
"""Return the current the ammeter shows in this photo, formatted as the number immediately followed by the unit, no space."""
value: 140A
